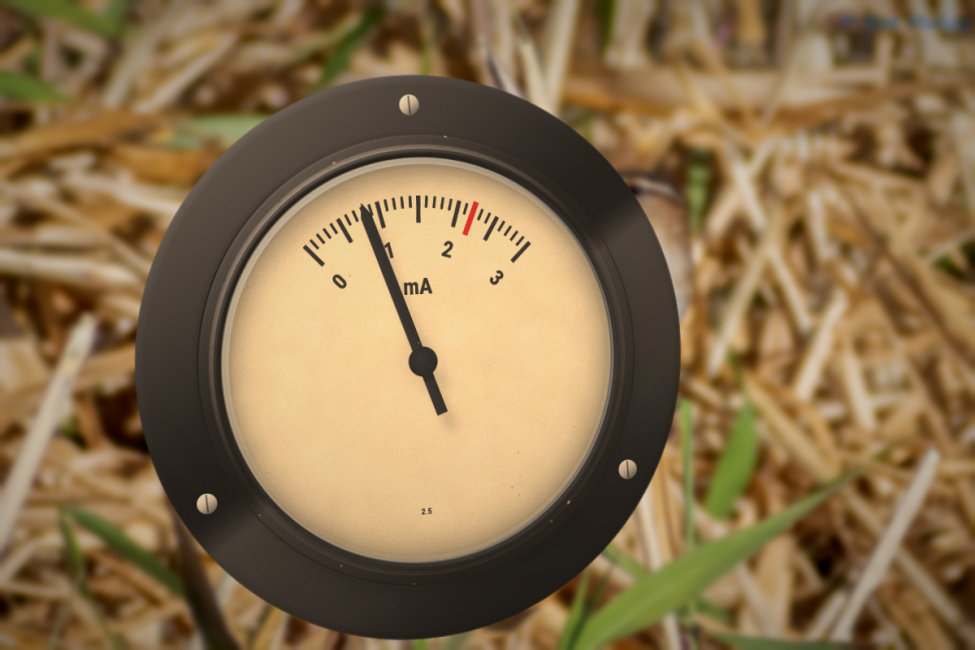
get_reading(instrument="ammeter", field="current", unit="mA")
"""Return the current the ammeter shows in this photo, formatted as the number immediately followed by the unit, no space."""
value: 0.8mA
